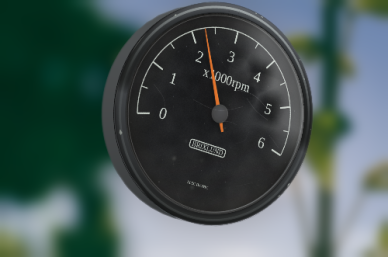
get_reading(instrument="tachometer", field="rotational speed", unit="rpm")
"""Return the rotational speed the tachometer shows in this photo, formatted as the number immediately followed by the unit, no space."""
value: 2250rpm
